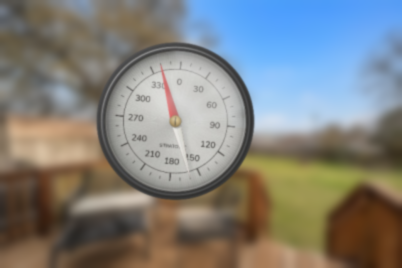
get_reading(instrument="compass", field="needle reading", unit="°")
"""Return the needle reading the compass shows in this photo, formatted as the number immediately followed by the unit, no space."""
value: 340°
